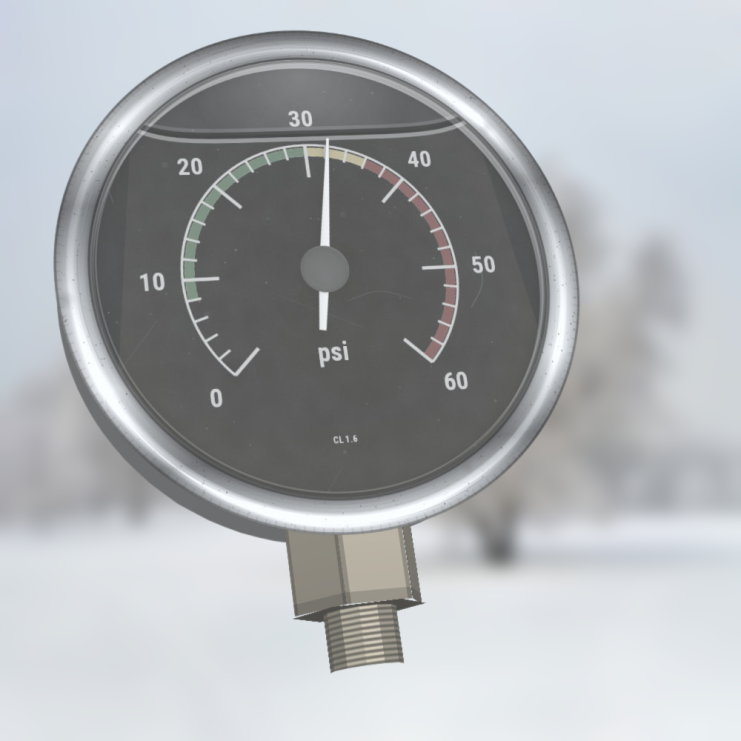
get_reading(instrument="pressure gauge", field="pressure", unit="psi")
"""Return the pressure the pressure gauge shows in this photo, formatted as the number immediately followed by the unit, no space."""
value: 32psi
